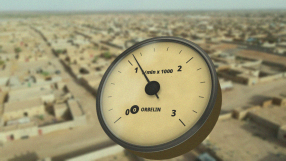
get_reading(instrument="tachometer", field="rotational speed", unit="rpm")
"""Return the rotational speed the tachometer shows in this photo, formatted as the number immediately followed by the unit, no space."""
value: 1100rpm
